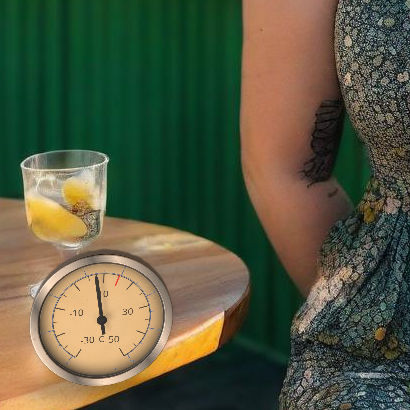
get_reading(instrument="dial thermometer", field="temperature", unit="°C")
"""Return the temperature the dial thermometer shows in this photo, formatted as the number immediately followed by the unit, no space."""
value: 7.5°C
